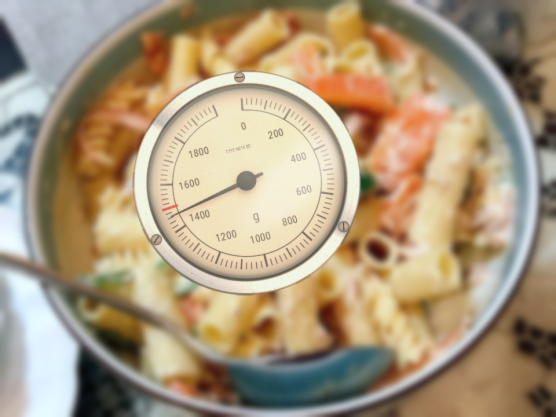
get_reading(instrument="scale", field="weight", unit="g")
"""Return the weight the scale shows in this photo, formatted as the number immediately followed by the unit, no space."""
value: 1460g
